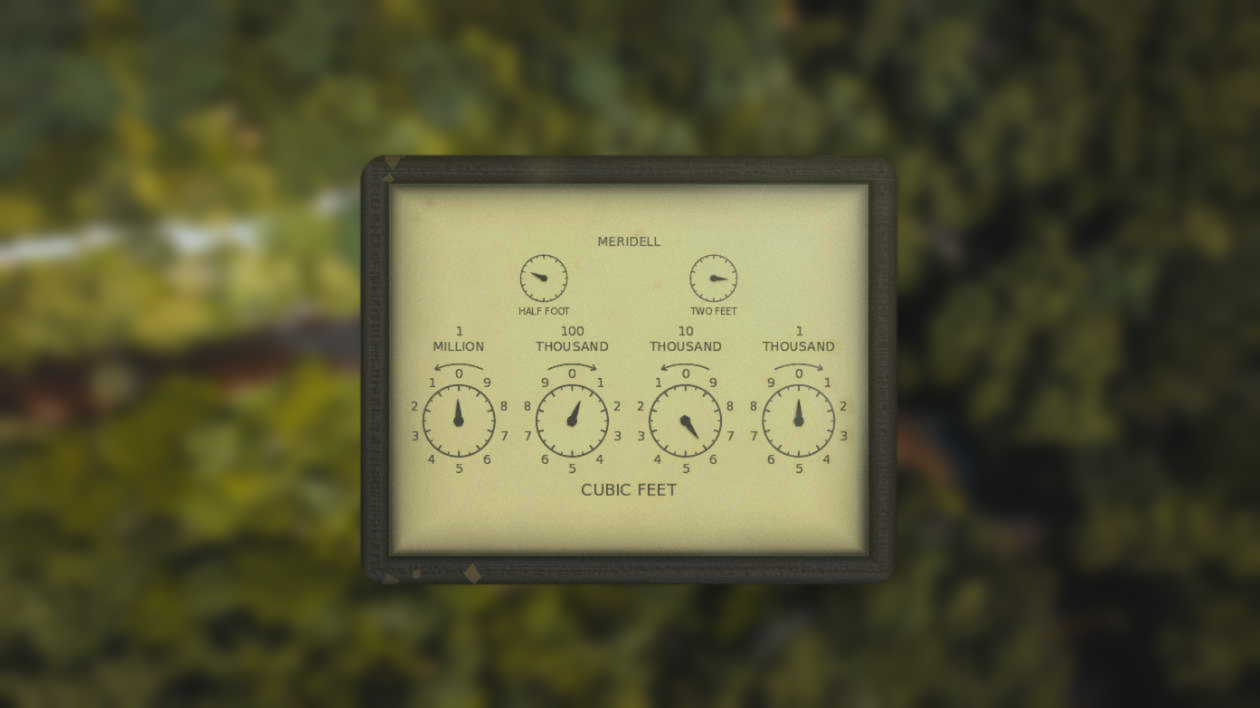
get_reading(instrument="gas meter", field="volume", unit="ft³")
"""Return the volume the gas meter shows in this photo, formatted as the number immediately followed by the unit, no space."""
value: 6000ft³
